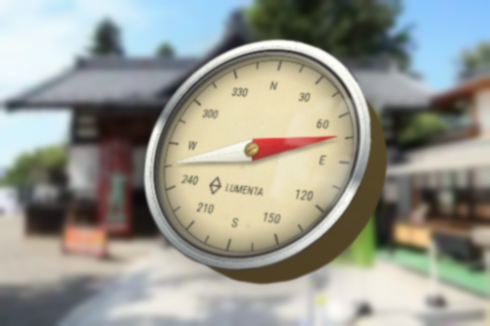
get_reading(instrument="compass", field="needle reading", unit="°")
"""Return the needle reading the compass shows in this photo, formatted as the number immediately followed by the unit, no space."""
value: 75°
